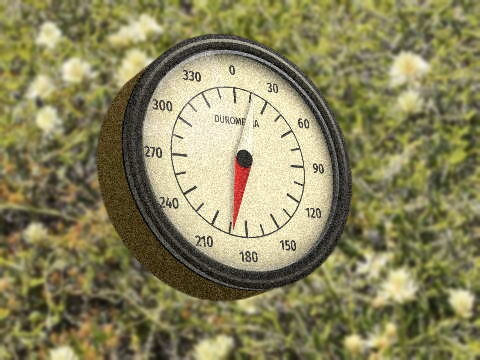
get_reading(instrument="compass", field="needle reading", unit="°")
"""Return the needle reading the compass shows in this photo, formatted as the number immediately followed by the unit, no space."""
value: 195°
